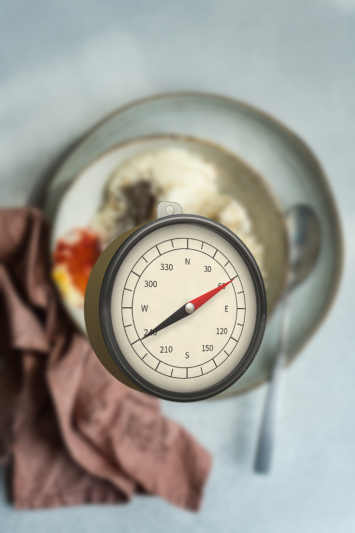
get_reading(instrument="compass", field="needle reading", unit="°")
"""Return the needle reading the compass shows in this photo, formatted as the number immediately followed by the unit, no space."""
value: 60°
